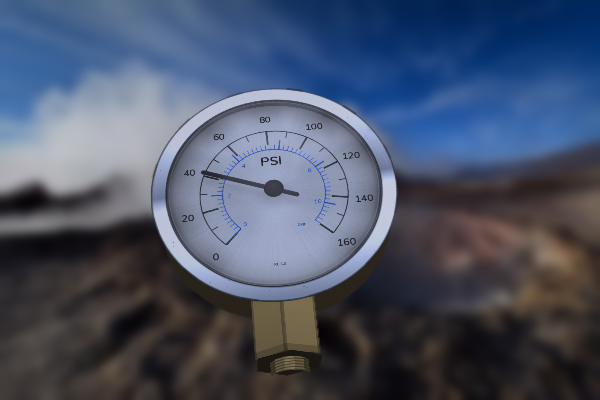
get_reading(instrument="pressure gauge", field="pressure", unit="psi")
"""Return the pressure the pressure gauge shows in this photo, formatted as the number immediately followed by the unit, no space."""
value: 40psi
